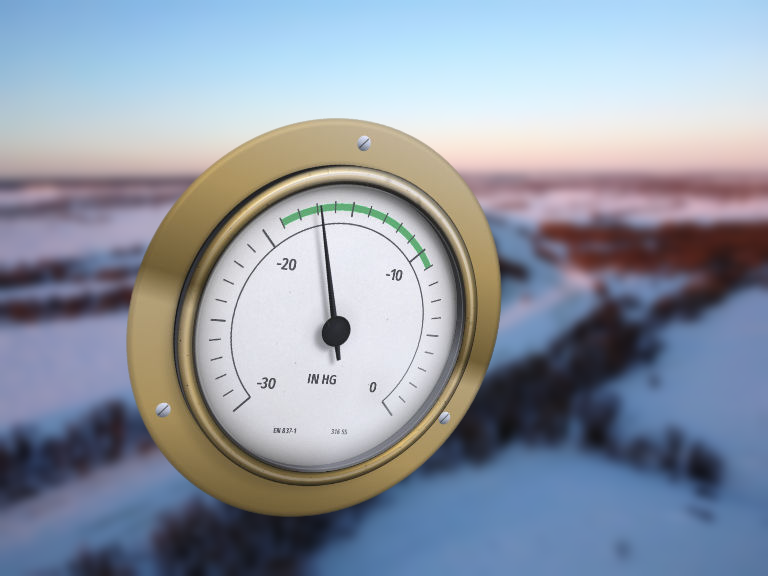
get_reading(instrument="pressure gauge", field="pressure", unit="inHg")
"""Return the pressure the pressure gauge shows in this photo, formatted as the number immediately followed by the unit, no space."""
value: -17inHg
